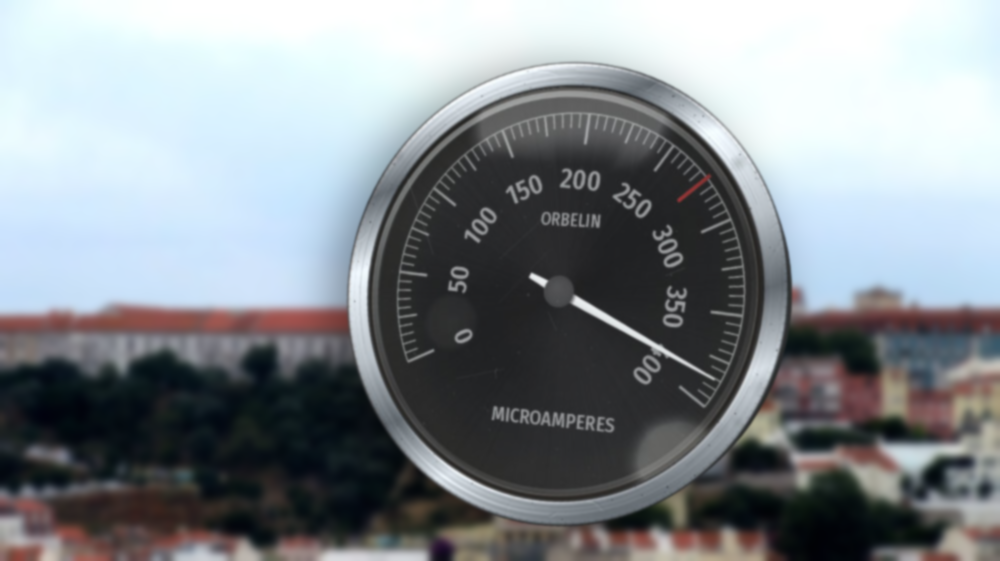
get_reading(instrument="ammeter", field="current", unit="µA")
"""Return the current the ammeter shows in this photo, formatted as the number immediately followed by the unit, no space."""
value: 385µA
